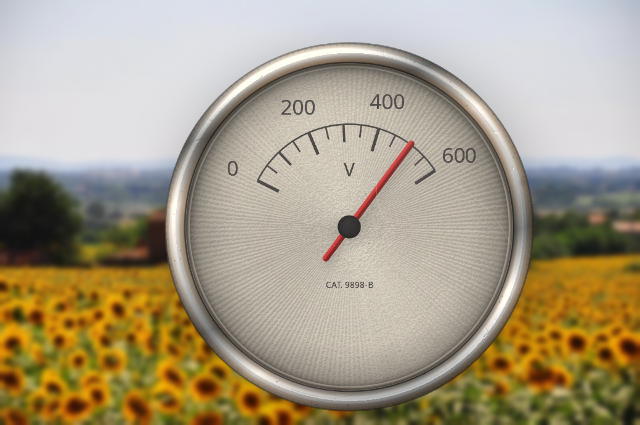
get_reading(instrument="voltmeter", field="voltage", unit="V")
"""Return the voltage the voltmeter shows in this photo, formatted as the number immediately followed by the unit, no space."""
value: 500V
